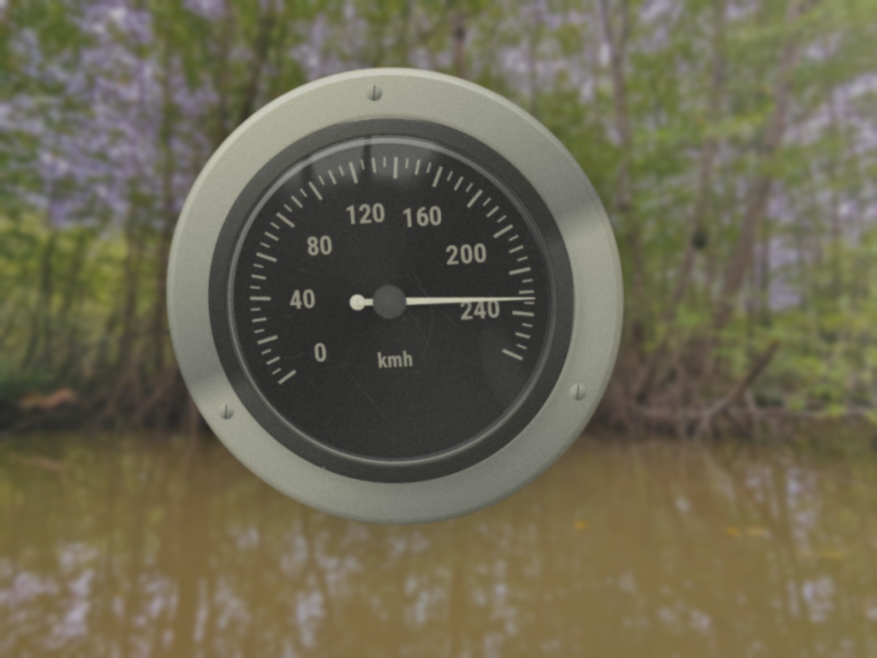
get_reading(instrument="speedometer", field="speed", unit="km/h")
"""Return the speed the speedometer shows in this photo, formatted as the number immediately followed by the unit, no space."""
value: 232.5km/h
